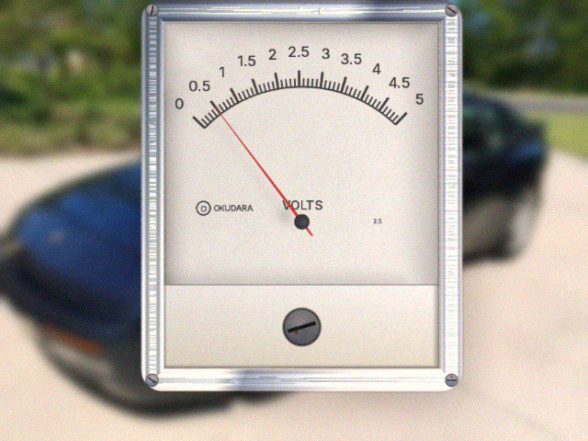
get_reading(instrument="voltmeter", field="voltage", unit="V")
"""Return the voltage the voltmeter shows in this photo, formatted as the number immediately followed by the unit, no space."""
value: 0.5V
